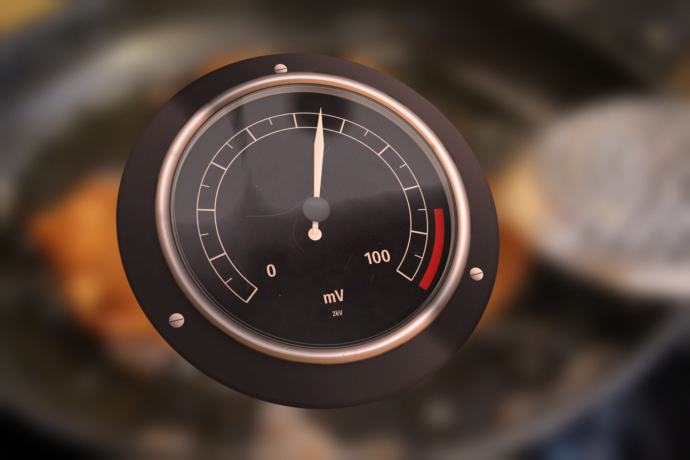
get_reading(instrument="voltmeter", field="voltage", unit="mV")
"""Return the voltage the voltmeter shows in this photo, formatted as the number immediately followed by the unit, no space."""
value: 55mV
